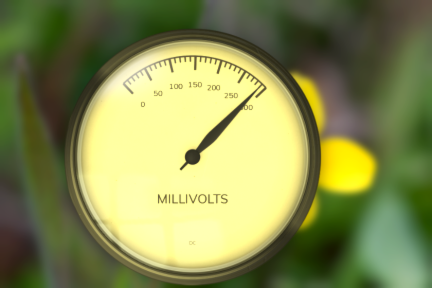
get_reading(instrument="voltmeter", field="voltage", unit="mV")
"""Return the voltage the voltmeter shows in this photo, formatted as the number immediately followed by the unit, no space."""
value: 290mV
